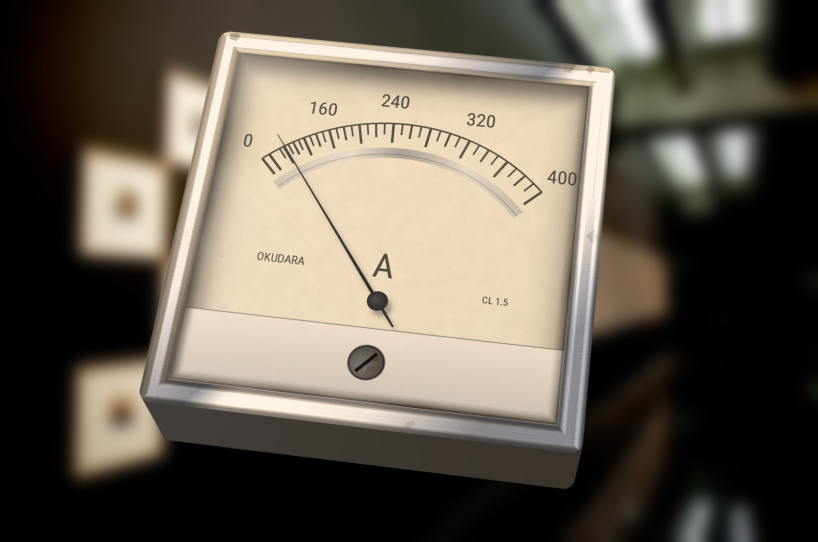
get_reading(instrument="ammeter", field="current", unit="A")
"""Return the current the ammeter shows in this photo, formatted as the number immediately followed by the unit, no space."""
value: 80A
